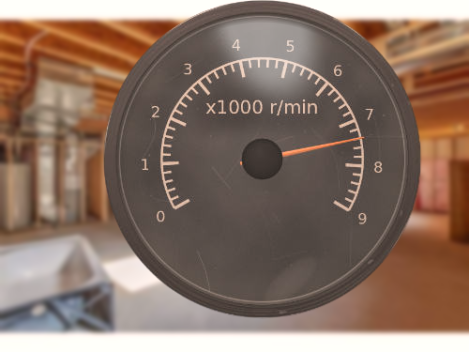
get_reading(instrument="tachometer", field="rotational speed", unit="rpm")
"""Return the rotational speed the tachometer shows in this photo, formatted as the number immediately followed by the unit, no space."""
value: 7400rpm
